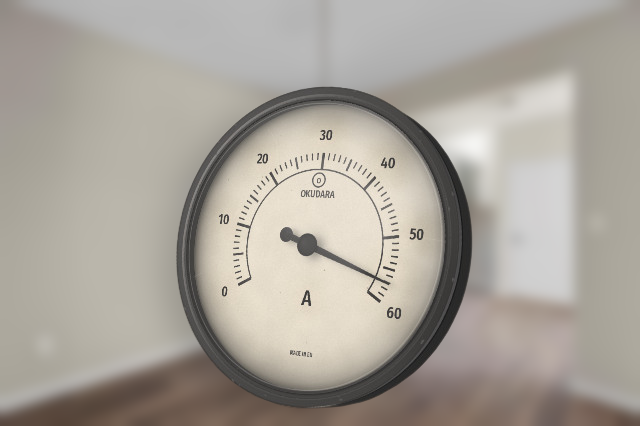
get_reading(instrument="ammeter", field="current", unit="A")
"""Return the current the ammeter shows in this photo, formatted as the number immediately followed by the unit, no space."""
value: 57A
